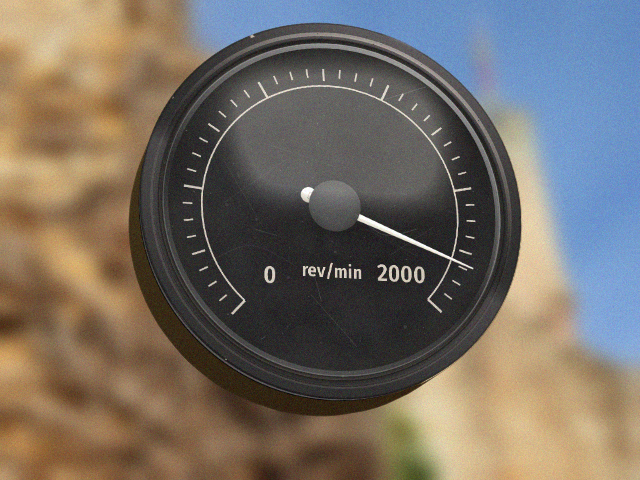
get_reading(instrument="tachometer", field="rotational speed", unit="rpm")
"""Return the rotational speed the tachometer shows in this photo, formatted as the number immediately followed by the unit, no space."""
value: 1850rpm
